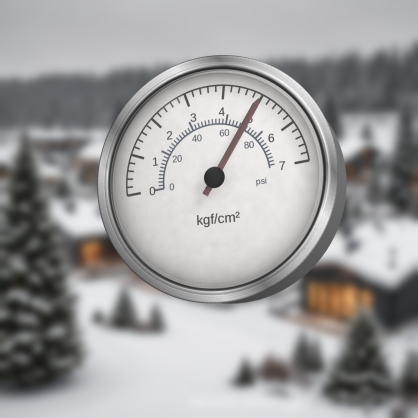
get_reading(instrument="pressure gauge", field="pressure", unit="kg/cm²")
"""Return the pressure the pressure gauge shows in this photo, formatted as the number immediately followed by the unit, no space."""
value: 5kg/cm²
